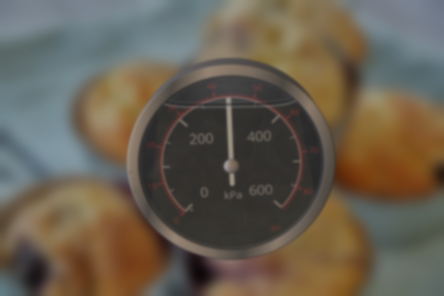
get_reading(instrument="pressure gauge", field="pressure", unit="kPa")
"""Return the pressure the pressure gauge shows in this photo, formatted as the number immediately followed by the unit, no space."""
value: 300kPa
